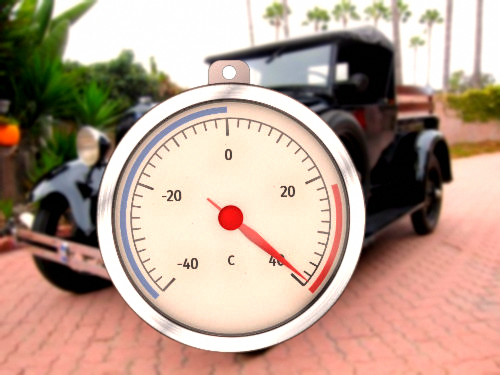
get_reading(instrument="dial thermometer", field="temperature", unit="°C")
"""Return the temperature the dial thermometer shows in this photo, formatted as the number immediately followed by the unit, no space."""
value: 39°C
